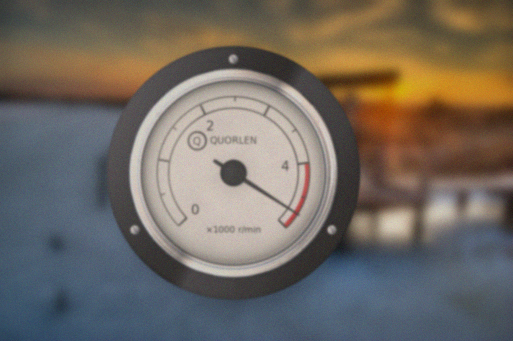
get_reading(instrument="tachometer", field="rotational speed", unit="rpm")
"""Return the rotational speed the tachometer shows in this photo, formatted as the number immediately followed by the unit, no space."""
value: 4750rpm
